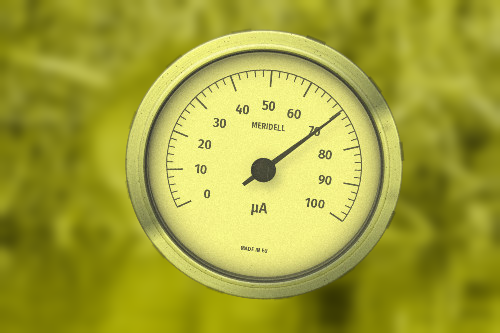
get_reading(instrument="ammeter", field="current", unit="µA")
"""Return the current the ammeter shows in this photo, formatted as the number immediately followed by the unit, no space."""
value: 70µA
